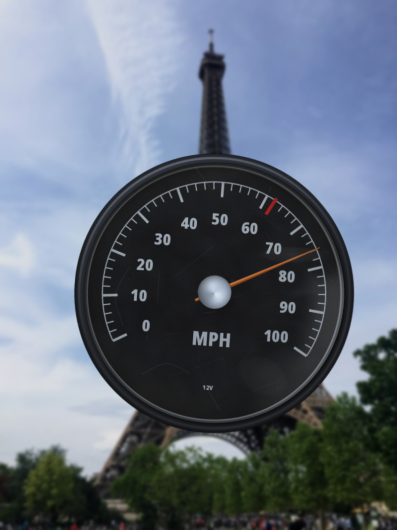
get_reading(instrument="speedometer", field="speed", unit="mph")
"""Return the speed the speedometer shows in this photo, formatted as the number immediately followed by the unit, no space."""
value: 76mph
